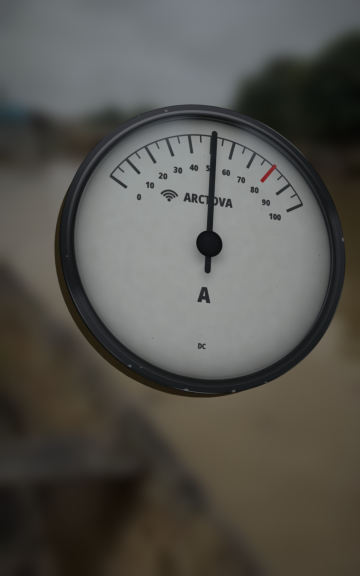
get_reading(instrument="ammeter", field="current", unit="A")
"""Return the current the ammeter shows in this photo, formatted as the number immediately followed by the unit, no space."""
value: 50A
